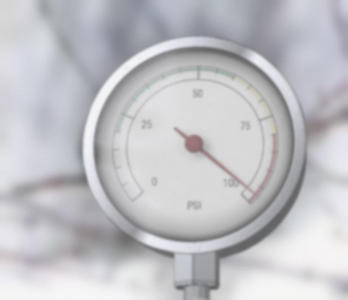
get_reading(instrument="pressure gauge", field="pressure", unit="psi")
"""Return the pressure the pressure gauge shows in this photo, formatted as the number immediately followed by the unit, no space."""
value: 97.5psi
